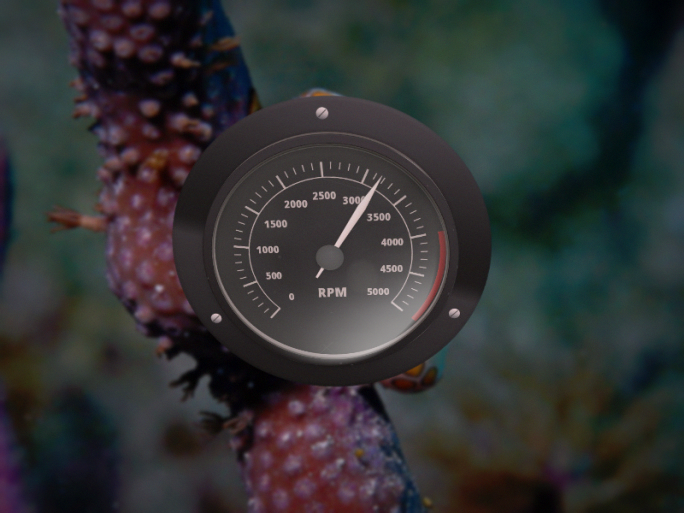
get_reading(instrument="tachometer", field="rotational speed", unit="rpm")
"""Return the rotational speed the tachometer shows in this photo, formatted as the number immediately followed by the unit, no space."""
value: 3150rpm
